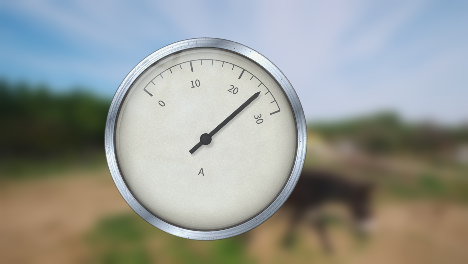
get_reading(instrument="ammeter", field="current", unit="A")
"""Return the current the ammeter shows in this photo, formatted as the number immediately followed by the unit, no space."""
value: 25A
